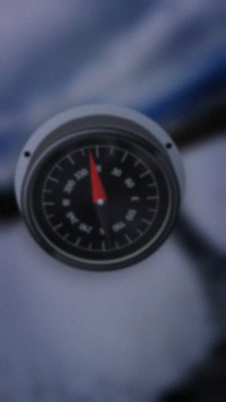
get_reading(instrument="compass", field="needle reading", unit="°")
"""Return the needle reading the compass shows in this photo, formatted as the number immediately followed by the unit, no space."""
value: 352.5°
